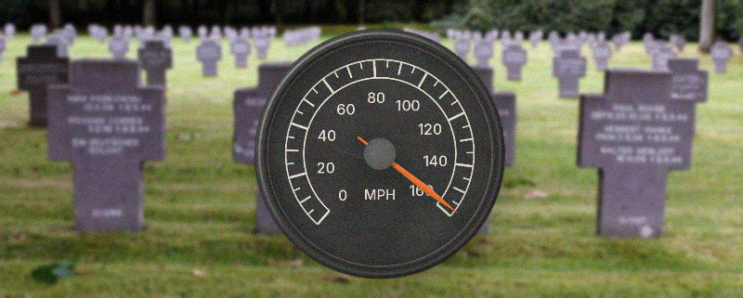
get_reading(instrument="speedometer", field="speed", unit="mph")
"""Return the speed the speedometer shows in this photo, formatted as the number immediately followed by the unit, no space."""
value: 157.5mph
